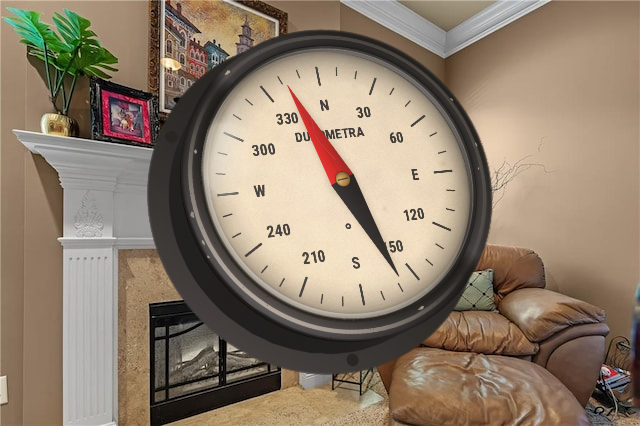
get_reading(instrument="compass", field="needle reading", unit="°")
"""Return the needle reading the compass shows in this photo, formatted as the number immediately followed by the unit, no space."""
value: 340°
